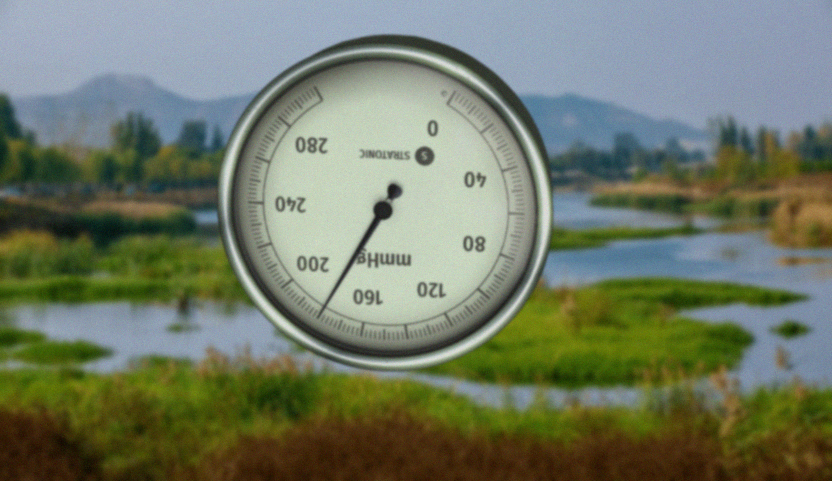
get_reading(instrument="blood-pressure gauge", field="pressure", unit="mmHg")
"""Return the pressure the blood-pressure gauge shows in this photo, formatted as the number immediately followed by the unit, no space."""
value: 180mmHg
